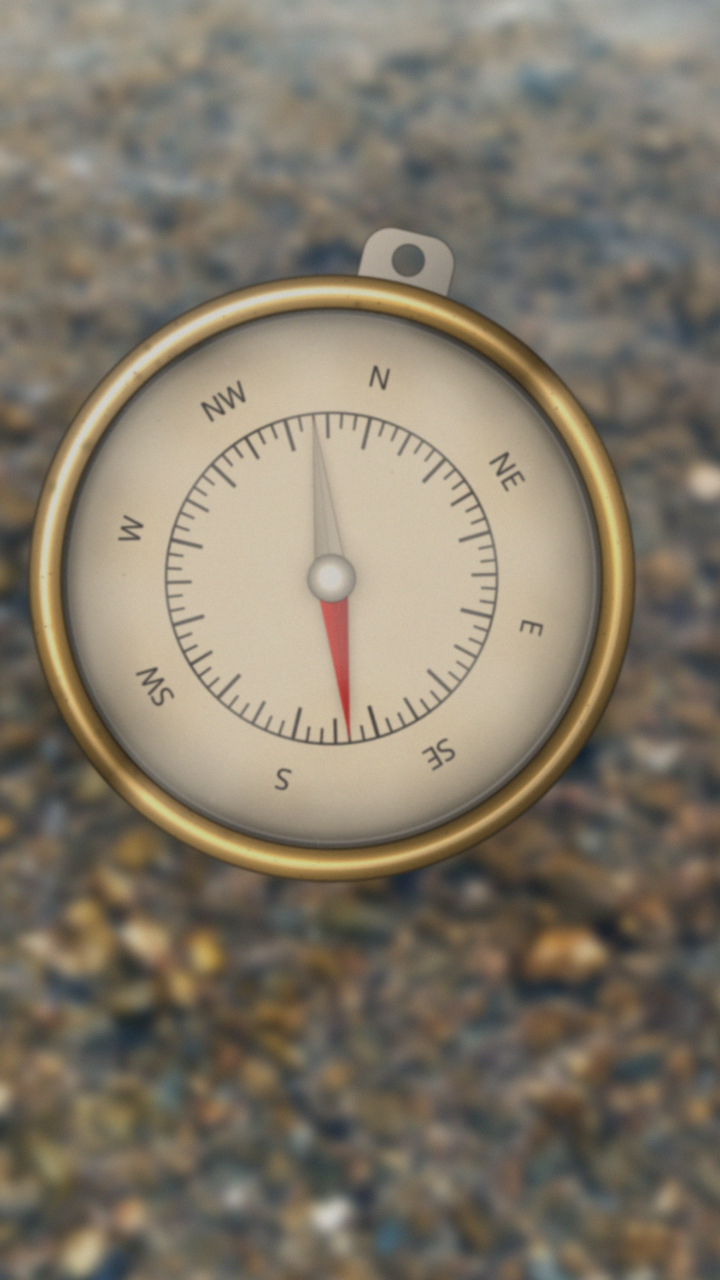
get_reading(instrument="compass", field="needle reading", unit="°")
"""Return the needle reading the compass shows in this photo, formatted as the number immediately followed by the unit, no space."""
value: 160°
